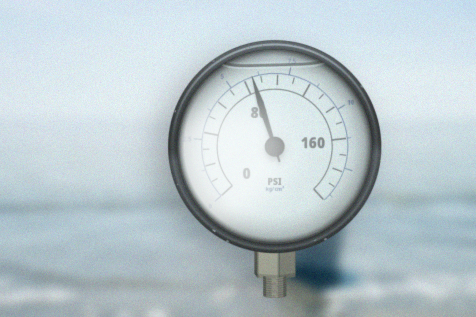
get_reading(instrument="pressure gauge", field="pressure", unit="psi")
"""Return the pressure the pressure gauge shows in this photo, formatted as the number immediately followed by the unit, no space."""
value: 85psi
